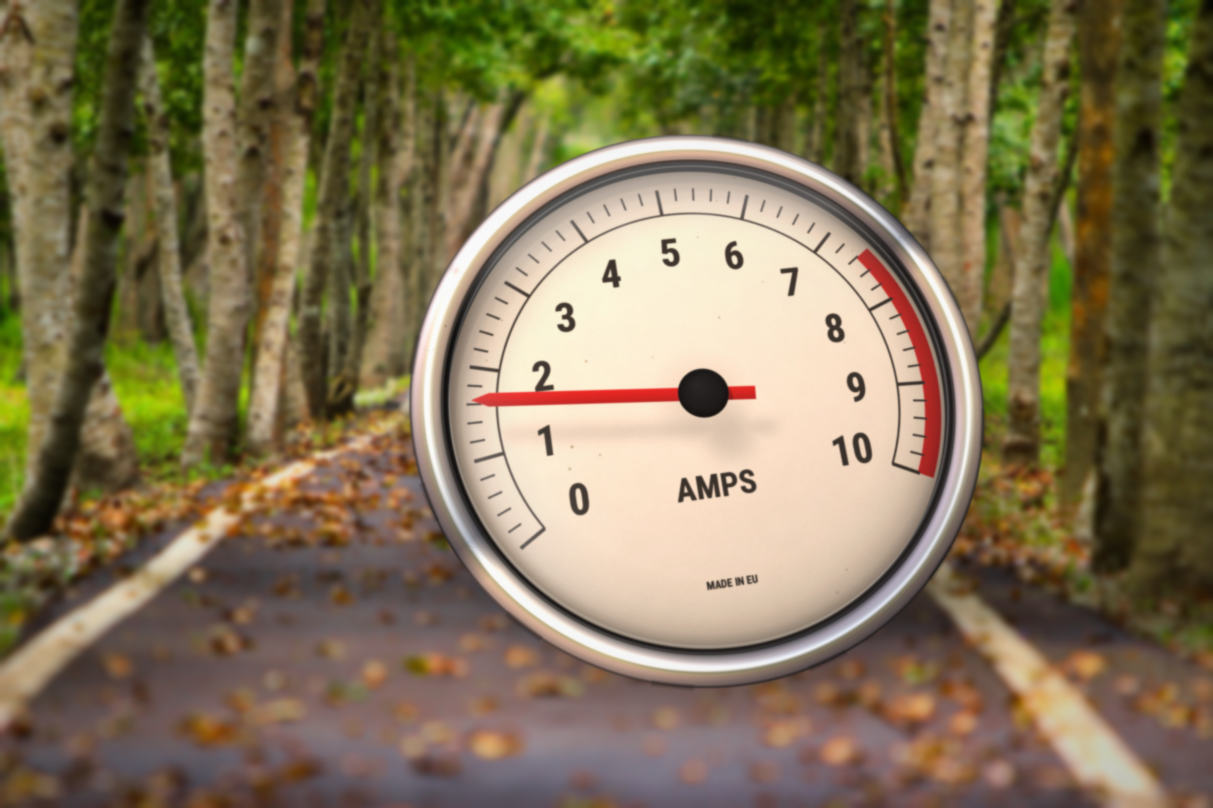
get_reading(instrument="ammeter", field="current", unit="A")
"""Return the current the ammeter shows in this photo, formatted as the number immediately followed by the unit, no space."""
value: 1.6A
